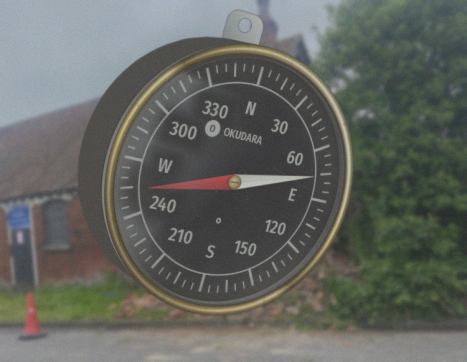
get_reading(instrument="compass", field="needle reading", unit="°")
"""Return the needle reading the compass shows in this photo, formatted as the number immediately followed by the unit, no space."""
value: 255°
